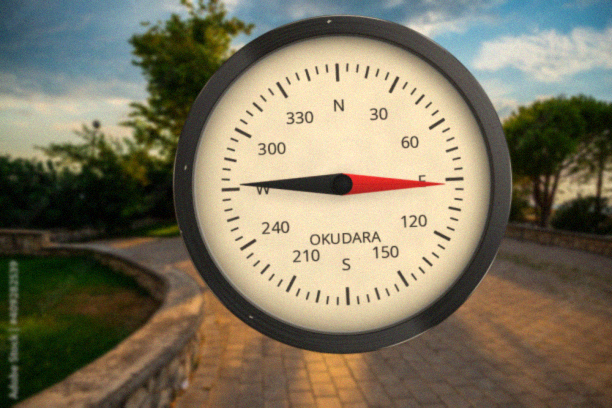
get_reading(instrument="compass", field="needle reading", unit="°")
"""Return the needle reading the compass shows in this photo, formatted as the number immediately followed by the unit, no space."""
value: 92.5°
